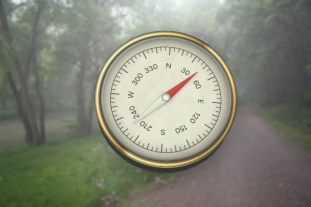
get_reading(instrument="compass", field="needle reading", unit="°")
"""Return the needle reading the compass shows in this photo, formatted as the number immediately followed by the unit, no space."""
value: 45°
